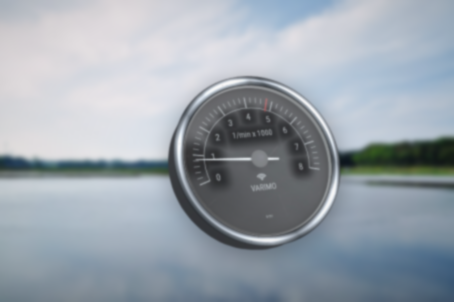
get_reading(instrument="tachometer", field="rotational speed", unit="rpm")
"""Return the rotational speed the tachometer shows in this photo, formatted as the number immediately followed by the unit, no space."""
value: 800rpm
